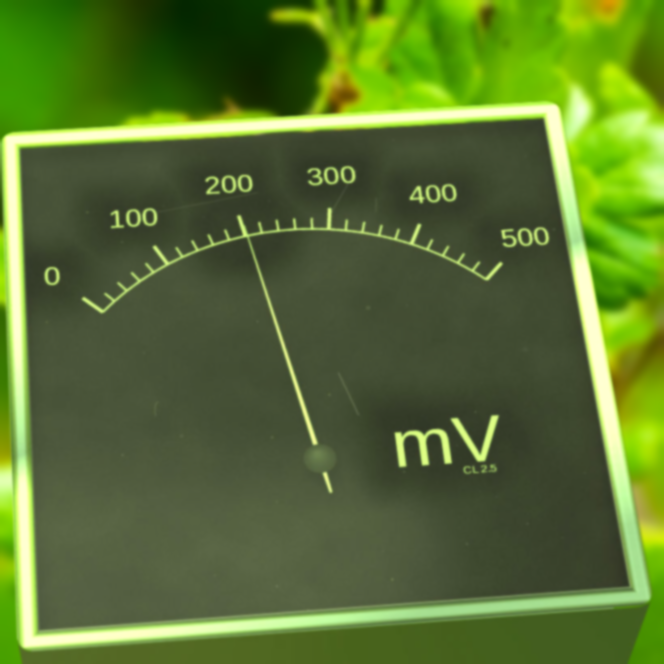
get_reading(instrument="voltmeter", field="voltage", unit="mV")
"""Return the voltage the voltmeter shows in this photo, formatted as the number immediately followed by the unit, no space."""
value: 200mV
